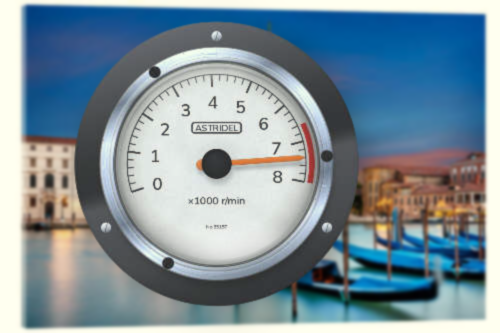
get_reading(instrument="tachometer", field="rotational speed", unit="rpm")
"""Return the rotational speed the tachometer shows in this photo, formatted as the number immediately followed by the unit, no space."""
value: 7400rpm
